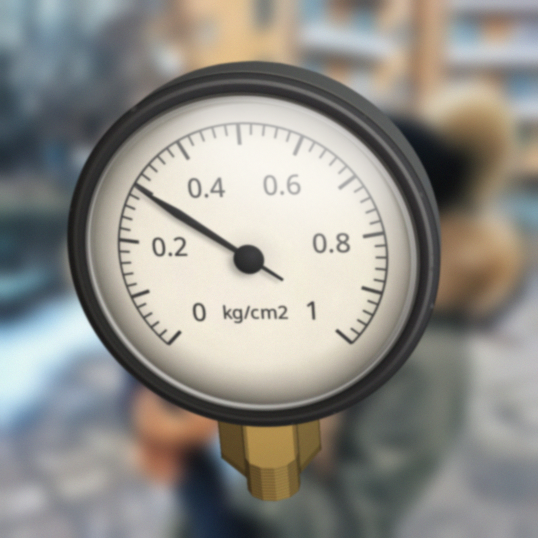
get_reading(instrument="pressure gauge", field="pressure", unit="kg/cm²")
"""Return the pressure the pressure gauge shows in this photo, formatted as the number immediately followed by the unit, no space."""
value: 0.3kg/cm²
